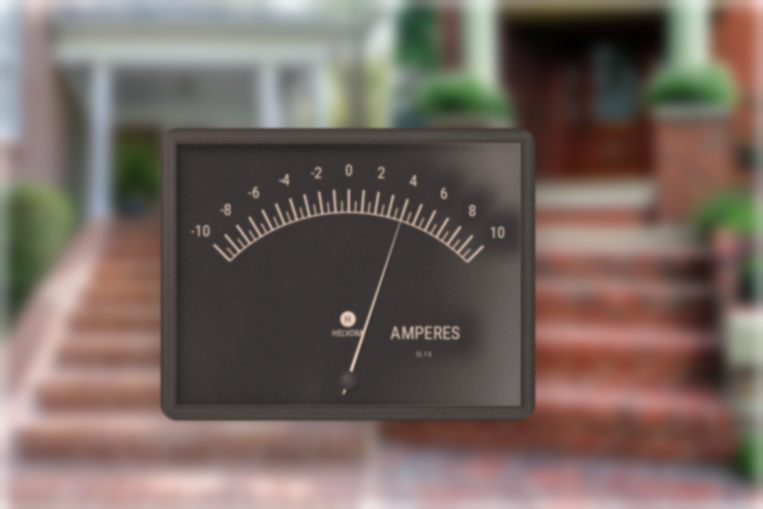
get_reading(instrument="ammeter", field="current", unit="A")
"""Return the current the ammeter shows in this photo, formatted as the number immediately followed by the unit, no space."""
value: 4A
